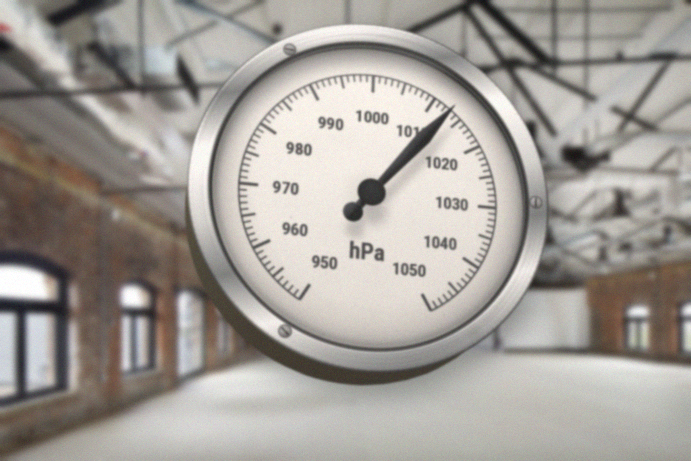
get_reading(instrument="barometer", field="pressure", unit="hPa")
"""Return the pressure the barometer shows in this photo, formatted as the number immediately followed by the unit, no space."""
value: 1013hPa
